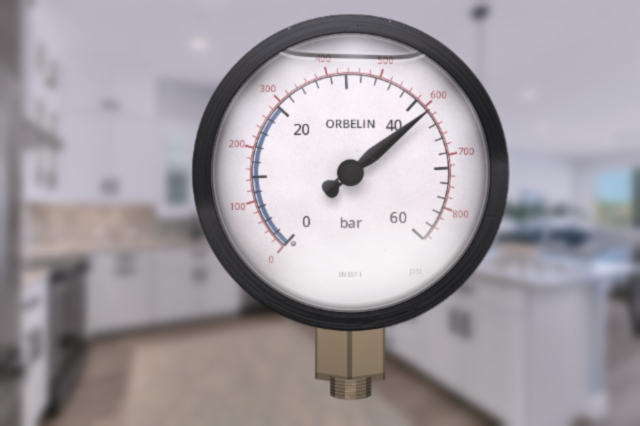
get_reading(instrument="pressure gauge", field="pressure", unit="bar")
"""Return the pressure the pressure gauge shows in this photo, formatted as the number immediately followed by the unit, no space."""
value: 42bar
